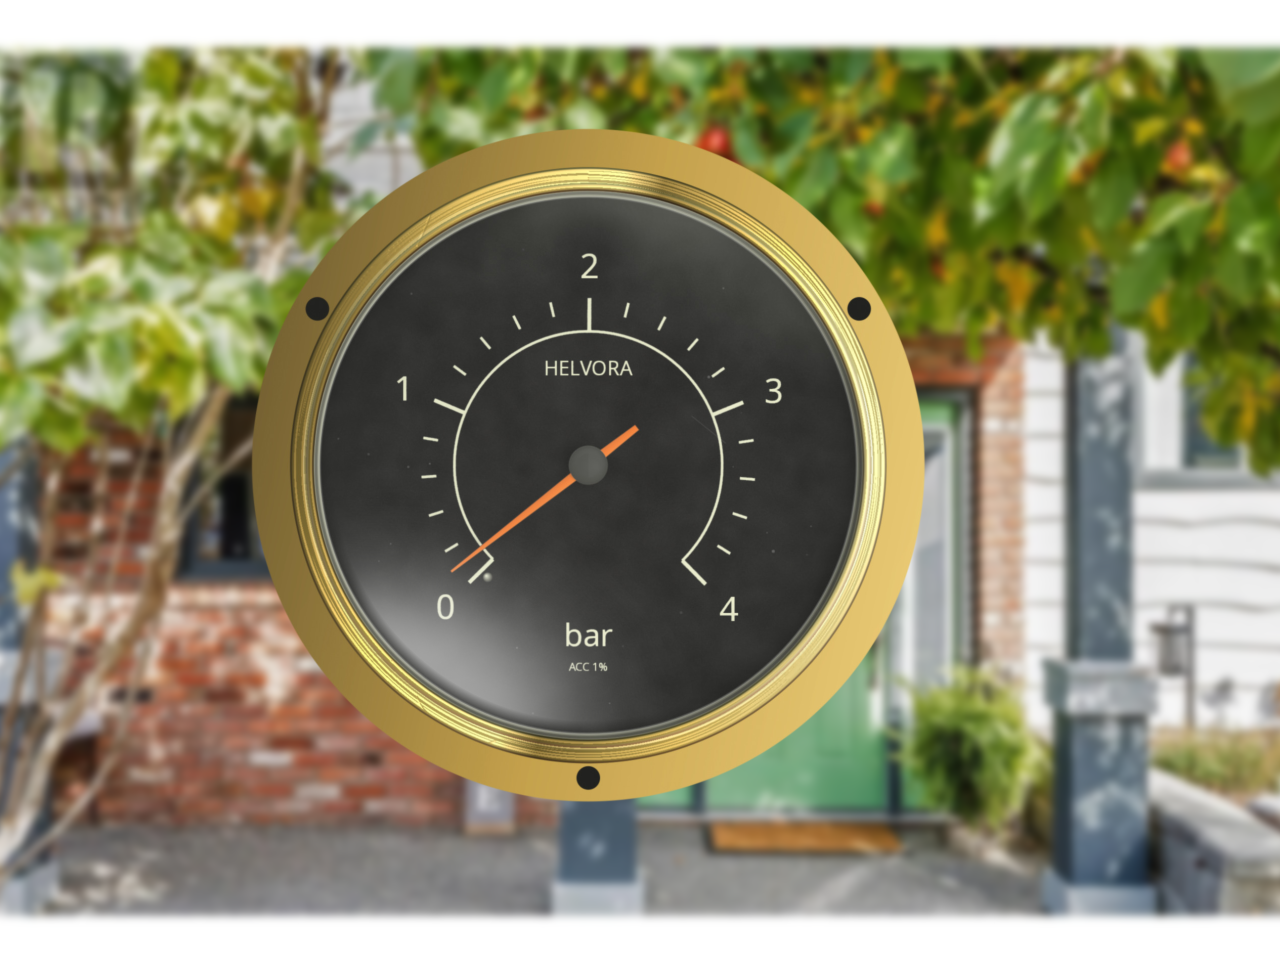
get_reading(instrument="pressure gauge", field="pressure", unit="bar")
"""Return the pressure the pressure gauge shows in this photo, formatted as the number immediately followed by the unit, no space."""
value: 0.1bar
